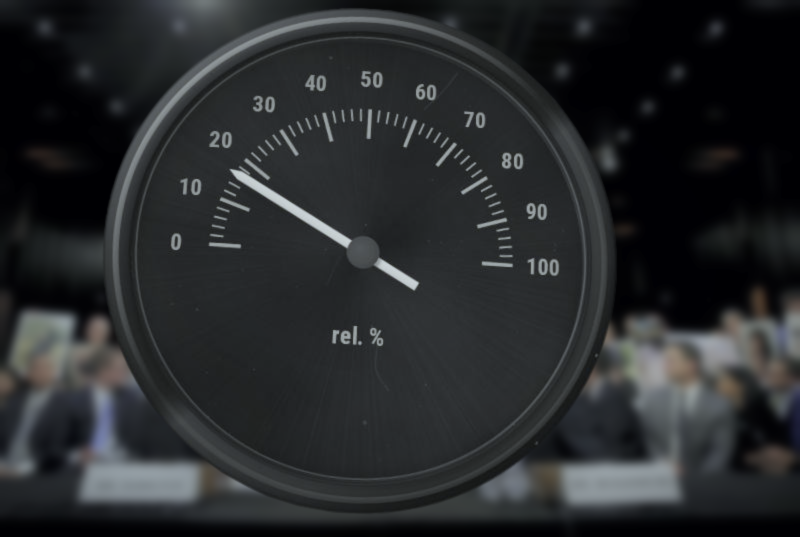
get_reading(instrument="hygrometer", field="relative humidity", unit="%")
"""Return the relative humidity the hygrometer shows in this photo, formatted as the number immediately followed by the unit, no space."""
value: 16%
